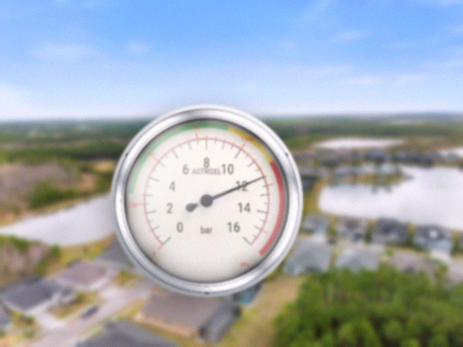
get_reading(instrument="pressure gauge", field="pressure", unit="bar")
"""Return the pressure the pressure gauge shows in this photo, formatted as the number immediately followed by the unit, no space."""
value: 12bar
